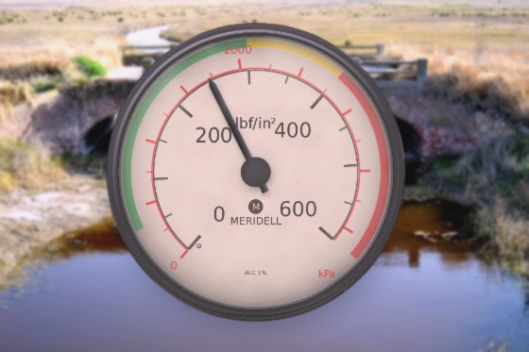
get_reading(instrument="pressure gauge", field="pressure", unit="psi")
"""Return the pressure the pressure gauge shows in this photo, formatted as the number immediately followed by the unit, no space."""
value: 250psi
